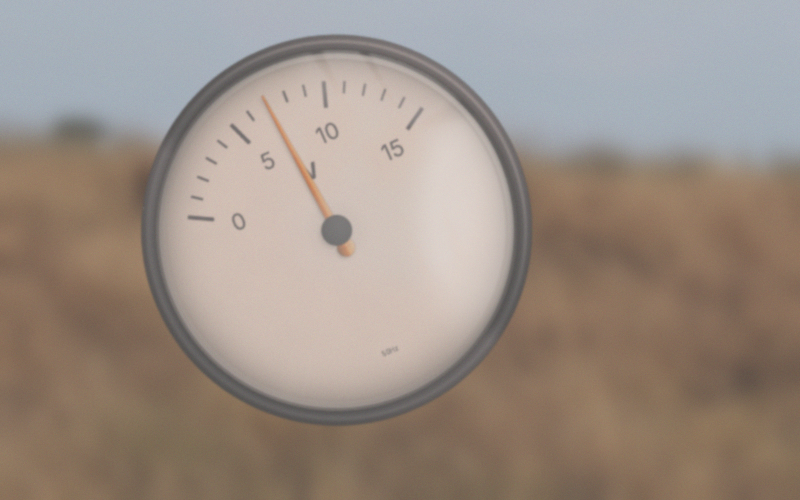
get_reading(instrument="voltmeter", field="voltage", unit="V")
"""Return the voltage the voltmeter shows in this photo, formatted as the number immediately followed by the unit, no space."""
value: 7V
